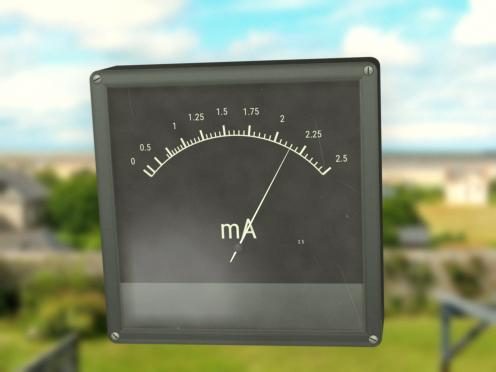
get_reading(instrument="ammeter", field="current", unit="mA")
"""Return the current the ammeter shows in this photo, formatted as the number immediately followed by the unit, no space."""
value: 2.15mA
